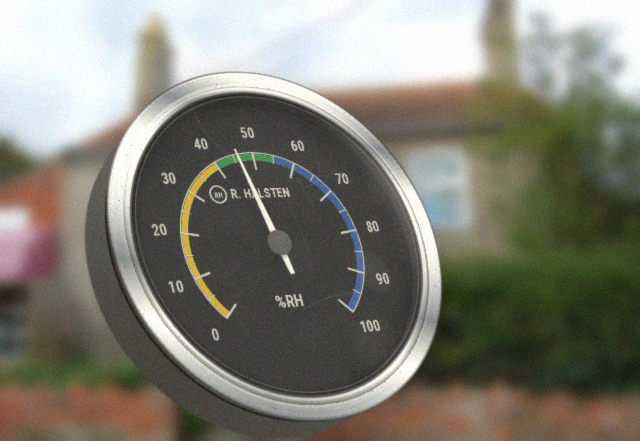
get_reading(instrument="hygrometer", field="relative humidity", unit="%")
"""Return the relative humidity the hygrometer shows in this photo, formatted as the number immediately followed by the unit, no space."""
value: 45%
